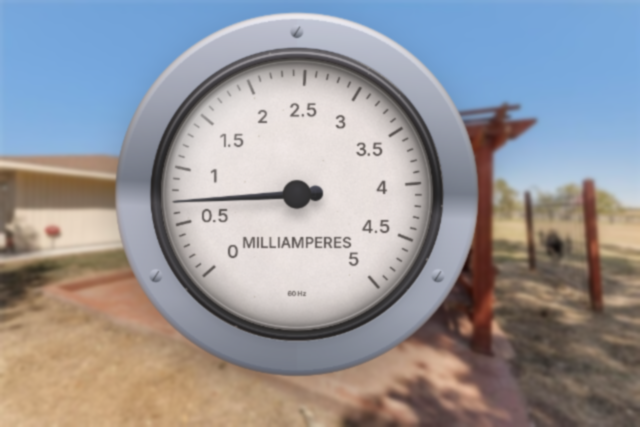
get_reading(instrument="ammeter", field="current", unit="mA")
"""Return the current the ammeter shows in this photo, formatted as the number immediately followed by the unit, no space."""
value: 0.7mA
